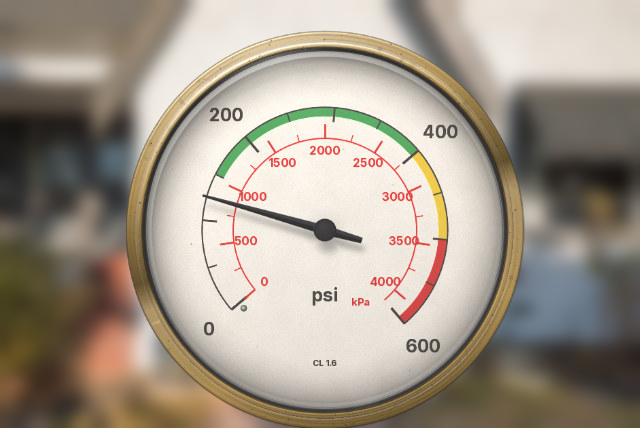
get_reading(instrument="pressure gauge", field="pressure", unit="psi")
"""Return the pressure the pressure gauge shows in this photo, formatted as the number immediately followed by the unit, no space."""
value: 125psi
